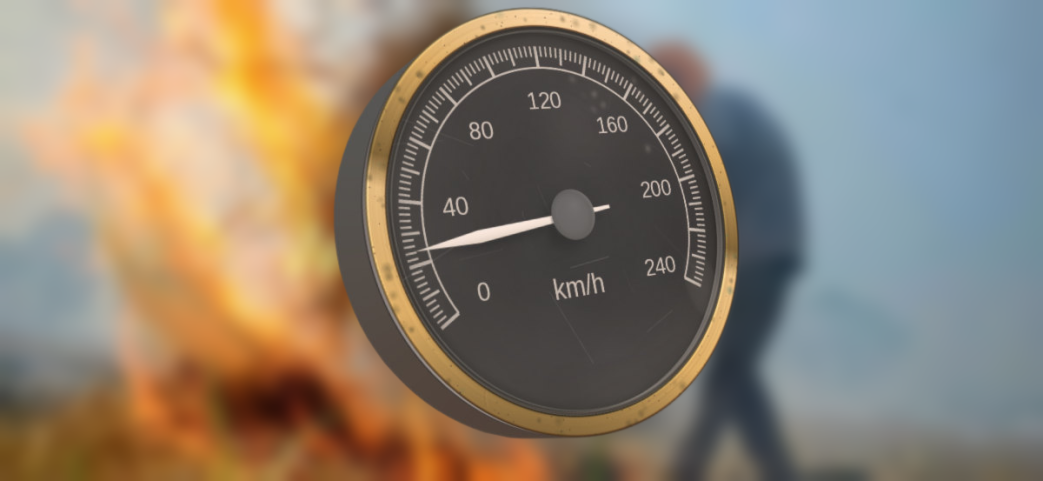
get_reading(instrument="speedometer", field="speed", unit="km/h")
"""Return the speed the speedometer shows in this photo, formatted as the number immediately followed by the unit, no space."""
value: 24km/h
